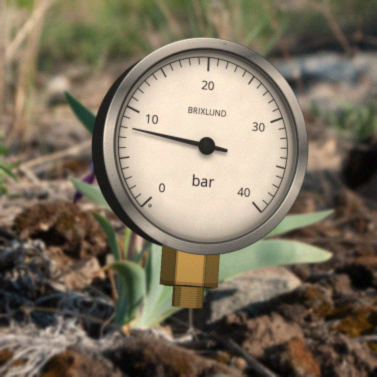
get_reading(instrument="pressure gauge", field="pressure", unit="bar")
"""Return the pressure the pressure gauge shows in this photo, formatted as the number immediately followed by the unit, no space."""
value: 8bar
